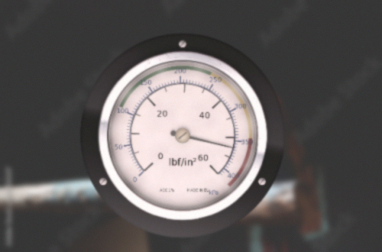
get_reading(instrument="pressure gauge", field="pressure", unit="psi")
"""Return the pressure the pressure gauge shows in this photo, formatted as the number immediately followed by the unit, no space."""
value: 52.5psi
